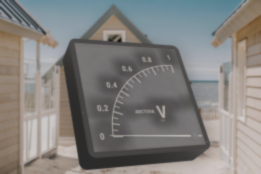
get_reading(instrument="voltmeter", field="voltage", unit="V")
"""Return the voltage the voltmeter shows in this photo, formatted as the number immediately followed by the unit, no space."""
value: 0V
